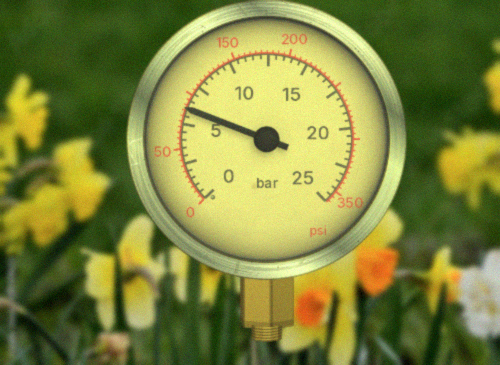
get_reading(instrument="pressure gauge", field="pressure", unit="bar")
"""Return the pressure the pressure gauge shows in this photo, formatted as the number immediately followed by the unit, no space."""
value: 6bar
